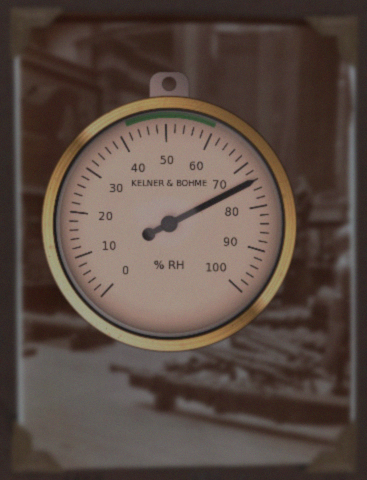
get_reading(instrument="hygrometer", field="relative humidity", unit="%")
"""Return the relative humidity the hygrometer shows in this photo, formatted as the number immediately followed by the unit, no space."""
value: 74%
